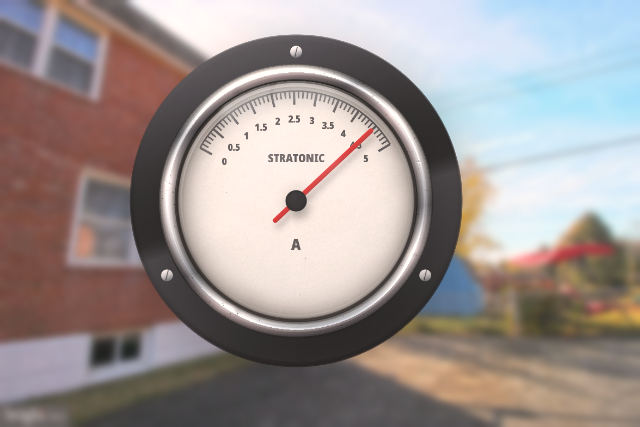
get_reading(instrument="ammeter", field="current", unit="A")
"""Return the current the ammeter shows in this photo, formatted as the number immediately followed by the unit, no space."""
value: 4.5A
